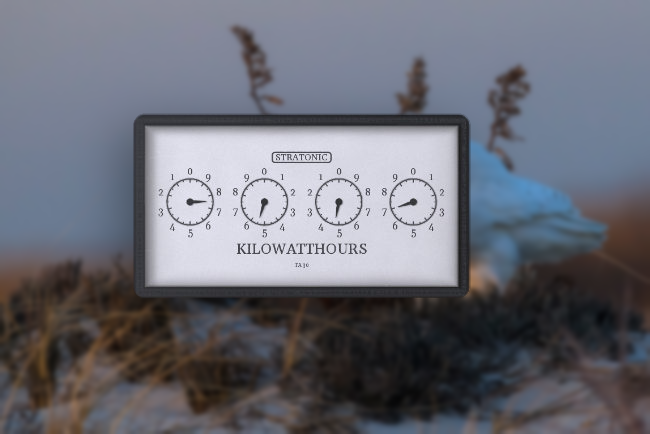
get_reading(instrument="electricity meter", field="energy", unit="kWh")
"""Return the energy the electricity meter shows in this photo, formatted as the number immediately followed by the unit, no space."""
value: 7547kWh
